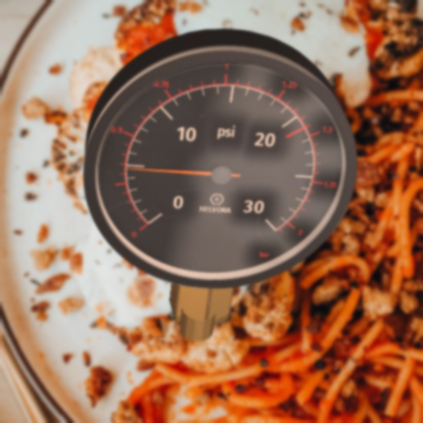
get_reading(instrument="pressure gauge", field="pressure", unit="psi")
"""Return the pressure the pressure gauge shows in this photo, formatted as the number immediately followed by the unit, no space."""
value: 5psi
